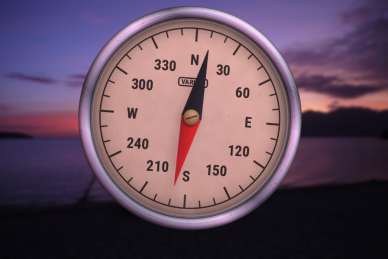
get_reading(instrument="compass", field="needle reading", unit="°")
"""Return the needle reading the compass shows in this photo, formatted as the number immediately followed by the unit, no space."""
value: 190°
